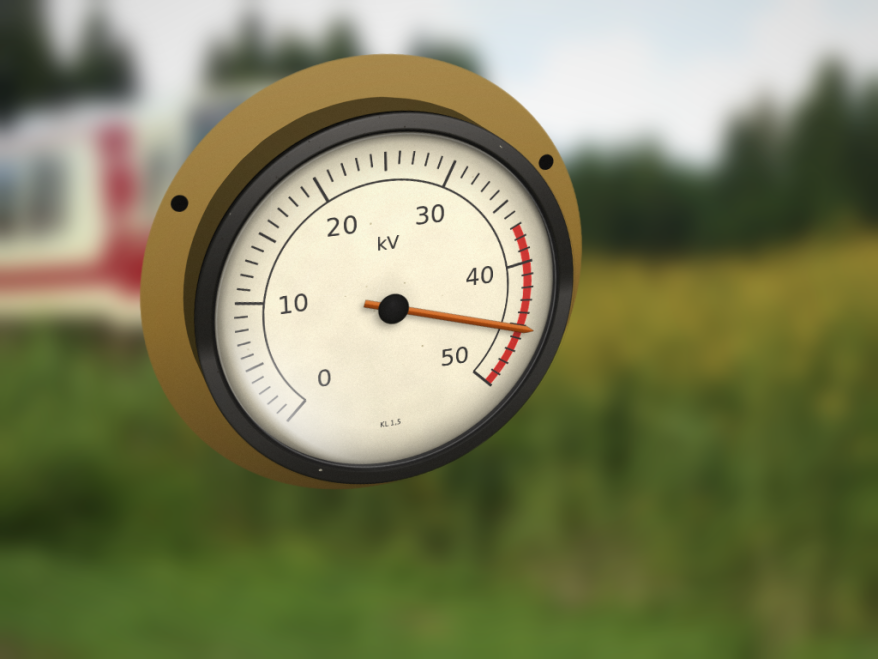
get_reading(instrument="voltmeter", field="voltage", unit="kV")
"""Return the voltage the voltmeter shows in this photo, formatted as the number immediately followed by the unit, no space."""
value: 45kV
